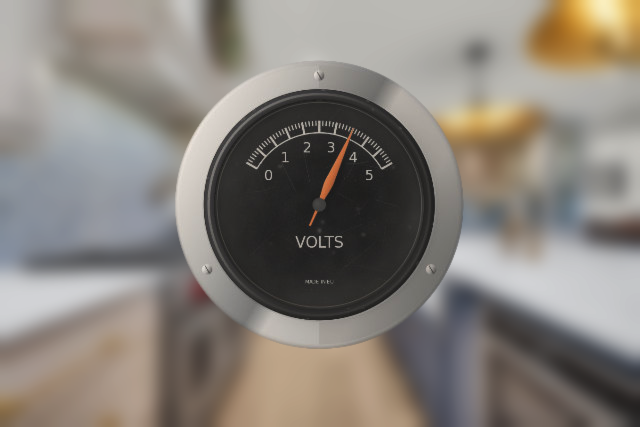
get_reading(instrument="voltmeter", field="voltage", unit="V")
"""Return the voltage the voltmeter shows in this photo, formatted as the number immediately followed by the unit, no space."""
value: 3.5V
